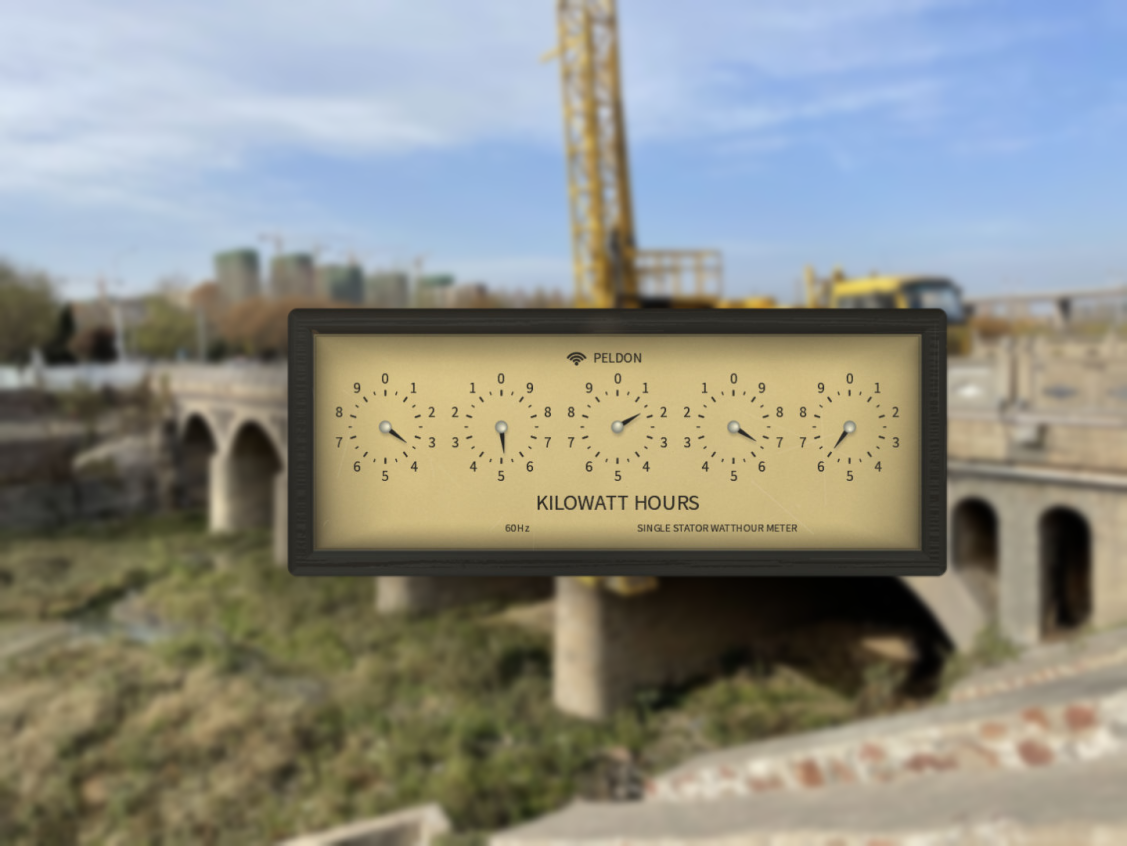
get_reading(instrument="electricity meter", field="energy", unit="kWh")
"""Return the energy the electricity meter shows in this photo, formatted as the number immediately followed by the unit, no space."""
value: 35166kWh
